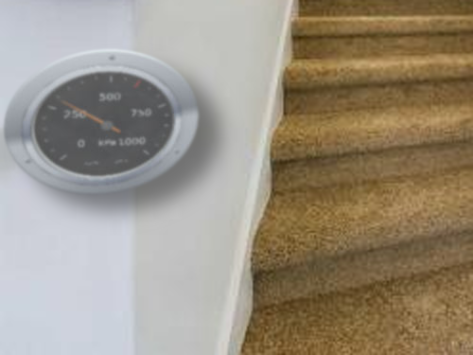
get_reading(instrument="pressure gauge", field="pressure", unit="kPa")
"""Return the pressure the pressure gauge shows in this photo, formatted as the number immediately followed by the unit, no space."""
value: 300kPa
